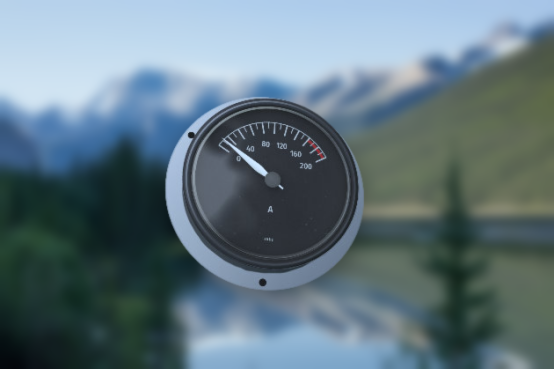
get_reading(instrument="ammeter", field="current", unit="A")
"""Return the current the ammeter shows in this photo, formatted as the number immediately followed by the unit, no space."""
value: 10A
